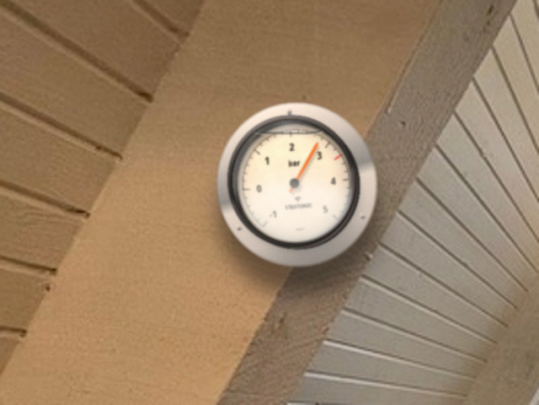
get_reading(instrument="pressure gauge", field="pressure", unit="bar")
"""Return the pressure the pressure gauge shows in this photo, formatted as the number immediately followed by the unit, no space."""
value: 2.8bar
